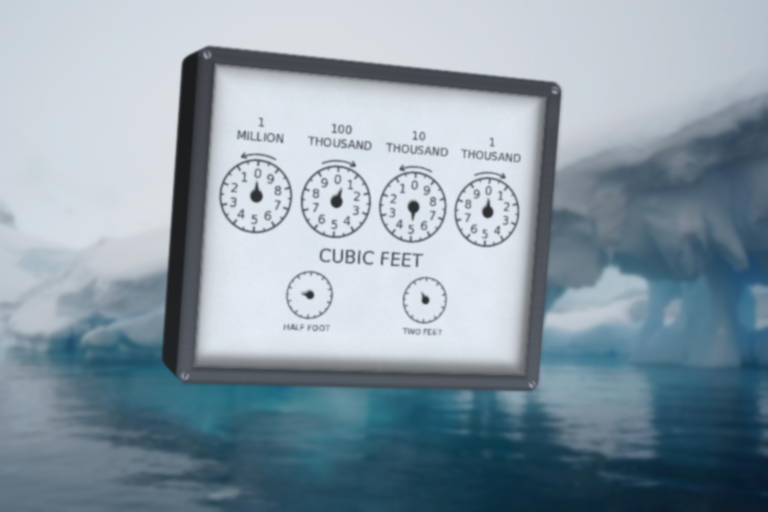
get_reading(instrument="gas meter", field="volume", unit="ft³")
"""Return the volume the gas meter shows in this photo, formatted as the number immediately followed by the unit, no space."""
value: 5000ft³
